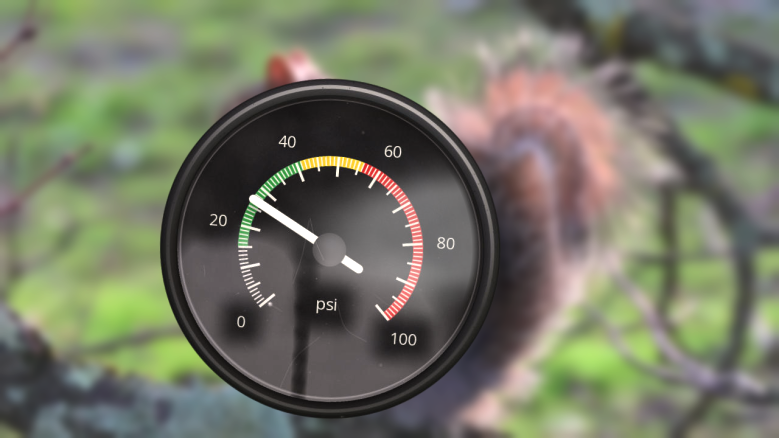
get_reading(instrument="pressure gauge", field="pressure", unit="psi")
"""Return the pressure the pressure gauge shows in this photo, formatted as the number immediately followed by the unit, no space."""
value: 27psi
